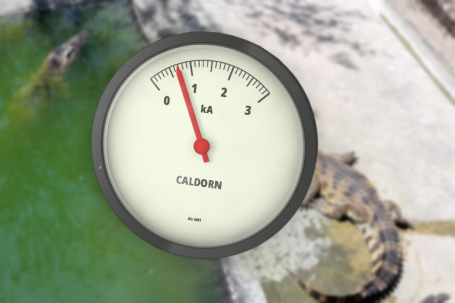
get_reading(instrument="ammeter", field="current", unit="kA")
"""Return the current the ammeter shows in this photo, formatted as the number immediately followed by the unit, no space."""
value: 0.7kA
